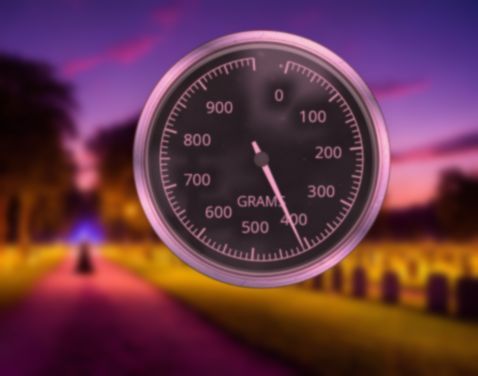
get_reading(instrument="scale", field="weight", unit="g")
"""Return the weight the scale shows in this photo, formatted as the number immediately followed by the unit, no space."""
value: 410g
